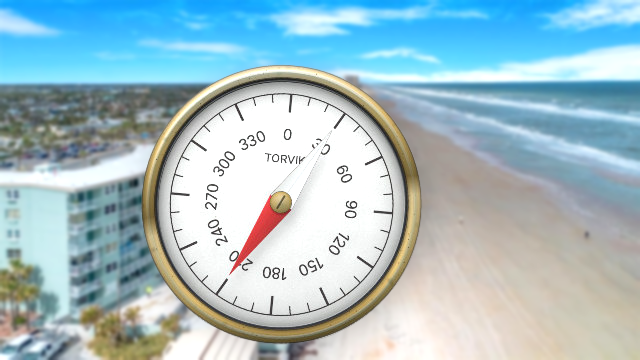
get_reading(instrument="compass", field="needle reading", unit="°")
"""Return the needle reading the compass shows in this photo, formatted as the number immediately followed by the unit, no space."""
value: 210°
